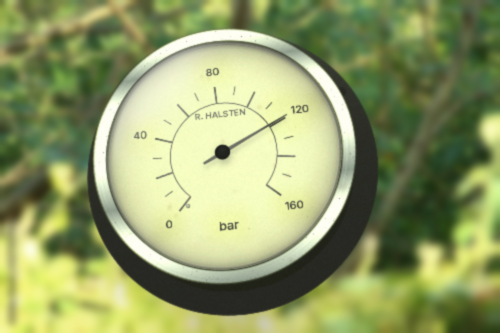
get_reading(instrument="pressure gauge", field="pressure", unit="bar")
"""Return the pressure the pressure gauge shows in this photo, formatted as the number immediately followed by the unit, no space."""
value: 120bar
